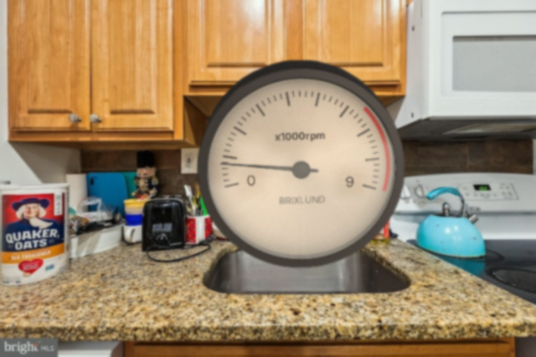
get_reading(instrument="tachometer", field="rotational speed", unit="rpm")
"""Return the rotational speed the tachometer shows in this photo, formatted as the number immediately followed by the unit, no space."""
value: 800rpm
